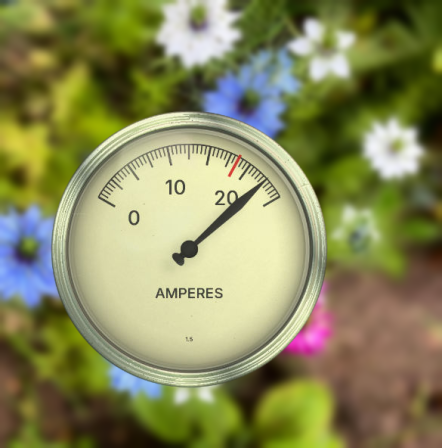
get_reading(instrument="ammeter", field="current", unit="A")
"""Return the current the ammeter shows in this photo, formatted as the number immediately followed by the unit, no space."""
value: 22.5A
